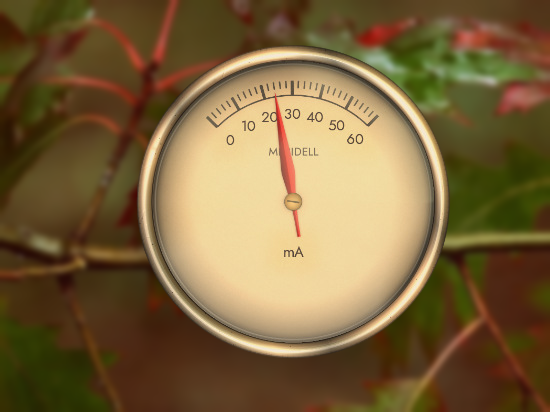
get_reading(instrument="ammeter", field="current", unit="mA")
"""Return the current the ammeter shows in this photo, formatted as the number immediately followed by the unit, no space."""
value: 24mA
